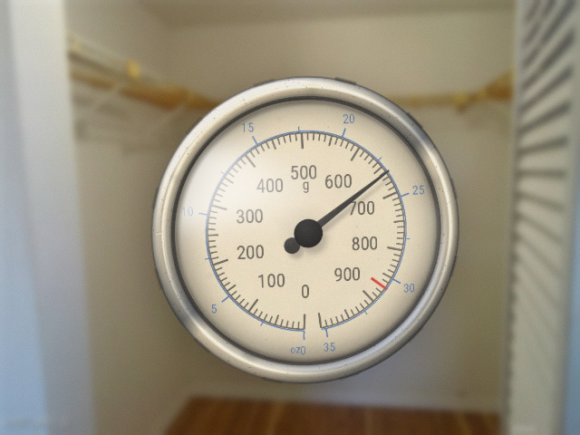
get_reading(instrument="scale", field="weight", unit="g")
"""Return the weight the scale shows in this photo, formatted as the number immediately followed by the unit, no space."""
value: 660g
